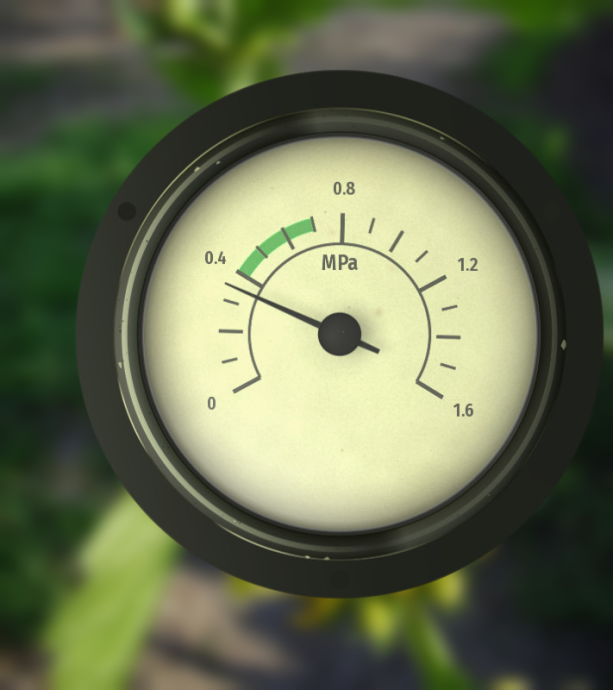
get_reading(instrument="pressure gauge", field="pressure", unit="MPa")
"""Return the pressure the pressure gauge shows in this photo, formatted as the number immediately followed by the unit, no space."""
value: 0.35MPa
